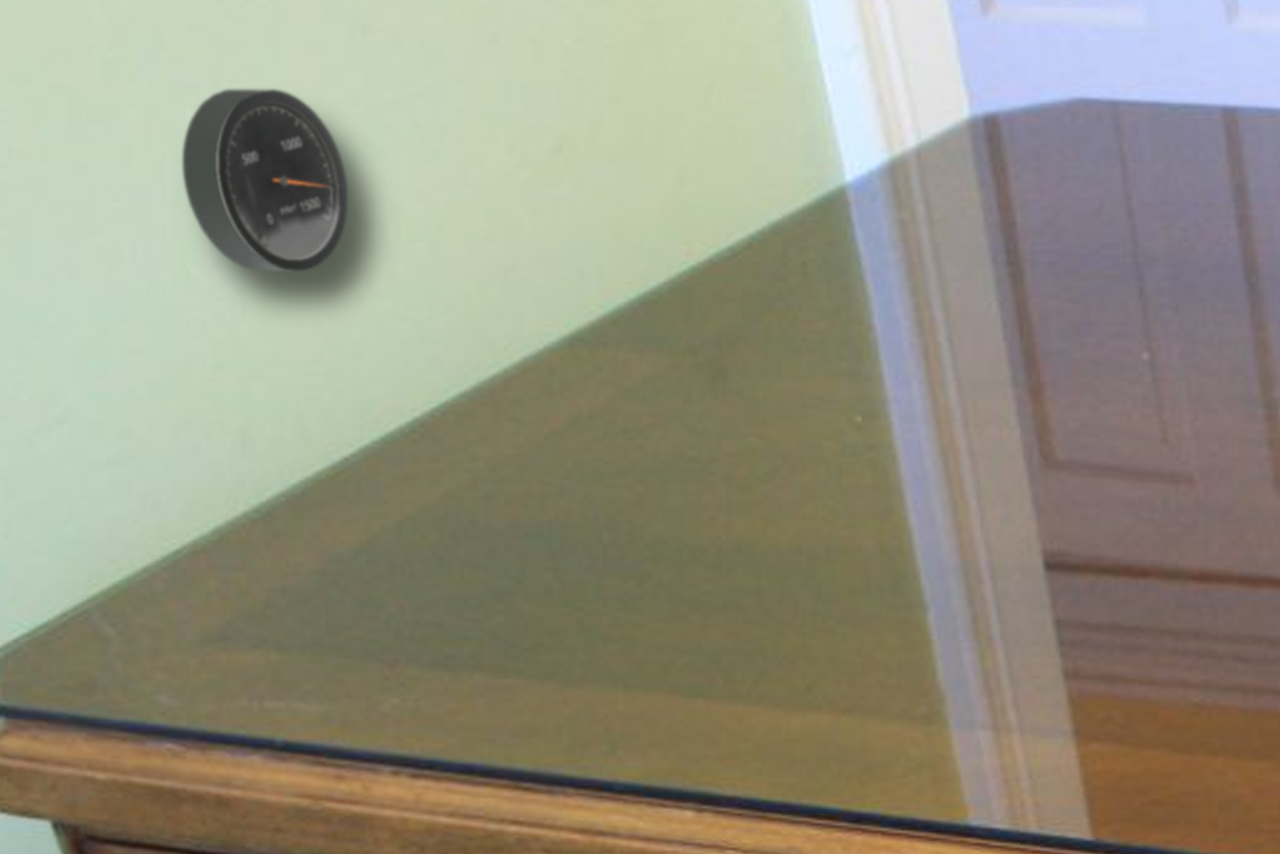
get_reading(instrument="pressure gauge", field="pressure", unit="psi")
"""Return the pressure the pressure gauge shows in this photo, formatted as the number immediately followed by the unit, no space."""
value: 1350psi
